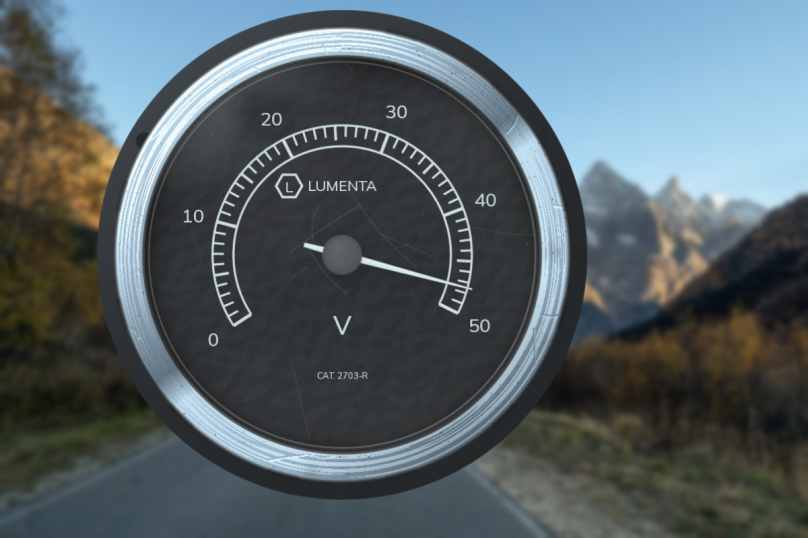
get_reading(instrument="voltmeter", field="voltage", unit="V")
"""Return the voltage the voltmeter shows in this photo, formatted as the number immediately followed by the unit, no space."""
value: 47.5V
